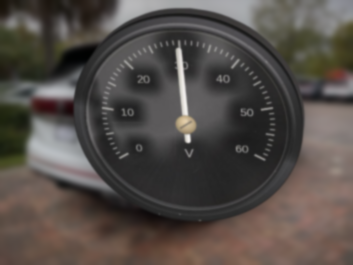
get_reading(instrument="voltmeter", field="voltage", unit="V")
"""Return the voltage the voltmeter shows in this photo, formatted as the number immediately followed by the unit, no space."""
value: 30V
